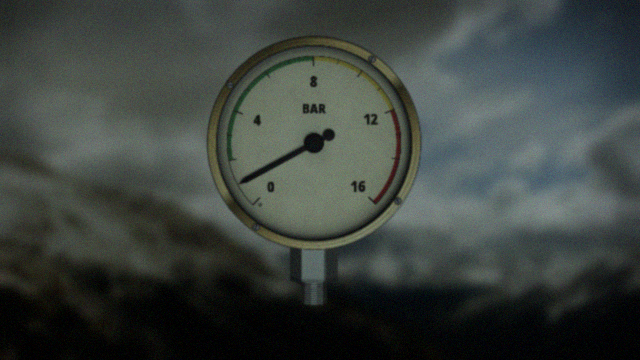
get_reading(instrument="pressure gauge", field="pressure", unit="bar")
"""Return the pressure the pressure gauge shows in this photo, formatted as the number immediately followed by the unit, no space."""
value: 1bar
